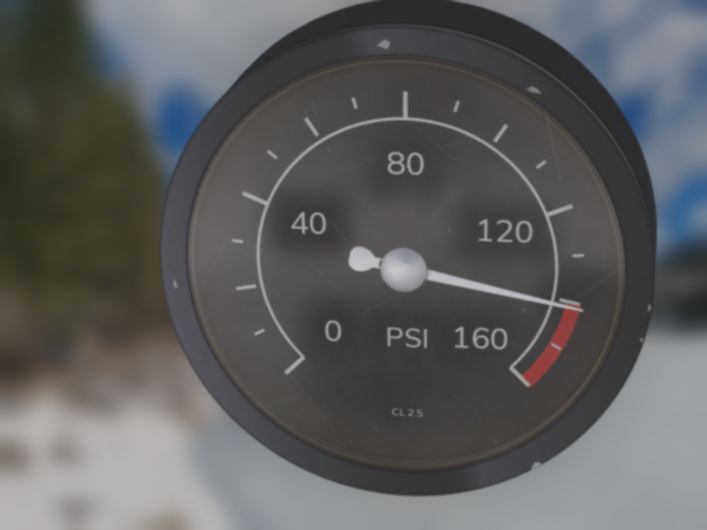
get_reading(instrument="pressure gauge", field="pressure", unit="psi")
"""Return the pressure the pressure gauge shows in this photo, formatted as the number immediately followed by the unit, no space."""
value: 140psi
